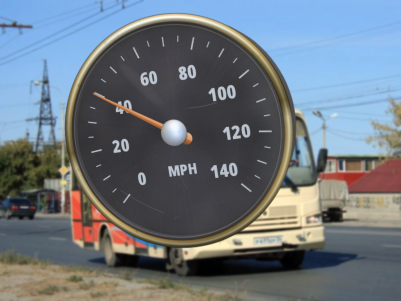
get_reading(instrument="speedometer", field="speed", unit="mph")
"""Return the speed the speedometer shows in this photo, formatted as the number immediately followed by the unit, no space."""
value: 40mph
